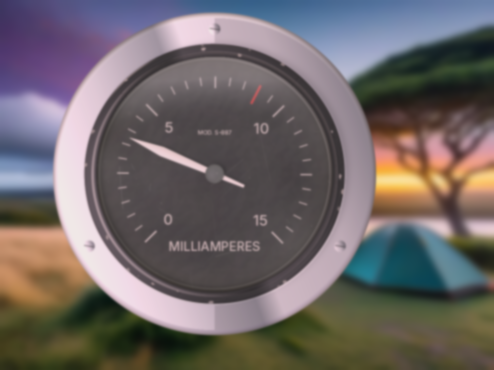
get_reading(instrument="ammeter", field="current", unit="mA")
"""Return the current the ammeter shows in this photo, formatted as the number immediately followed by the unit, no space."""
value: 3.75mA
